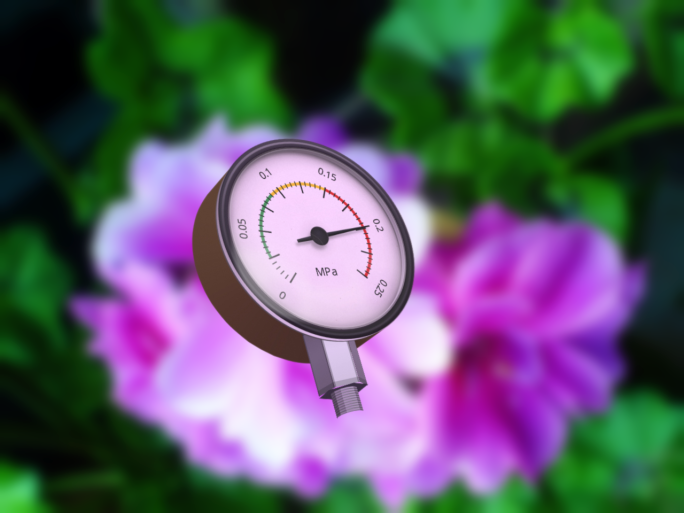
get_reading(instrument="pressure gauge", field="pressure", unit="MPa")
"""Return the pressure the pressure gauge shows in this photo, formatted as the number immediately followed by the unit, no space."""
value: 0.2MPa
